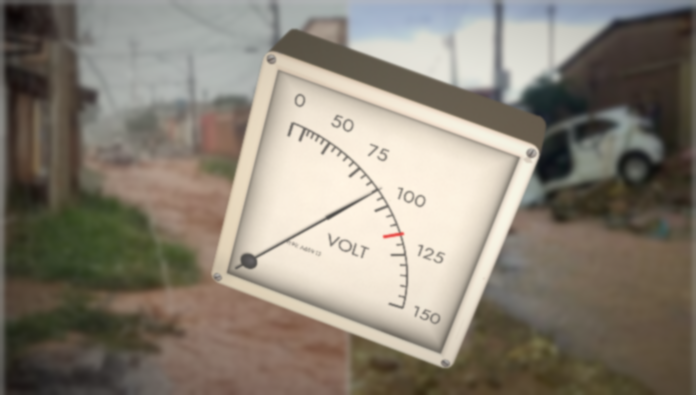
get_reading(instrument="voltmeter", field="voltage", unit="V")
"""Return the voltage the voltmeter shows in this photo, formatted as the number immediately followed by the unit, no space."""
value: 90V
